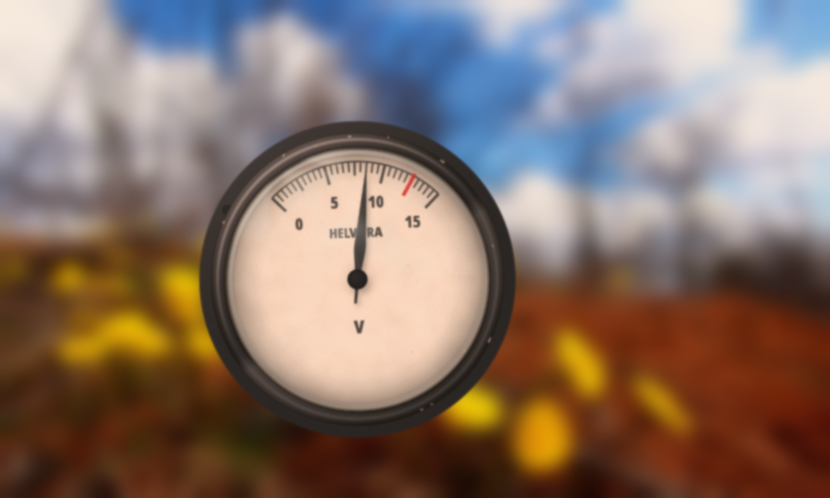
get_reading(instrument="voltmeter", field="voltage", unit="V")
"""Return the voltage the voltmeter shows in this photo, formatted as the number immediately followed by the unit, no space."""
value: 8.5V
